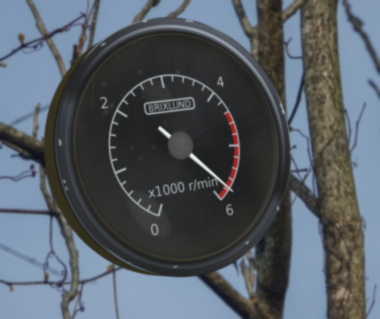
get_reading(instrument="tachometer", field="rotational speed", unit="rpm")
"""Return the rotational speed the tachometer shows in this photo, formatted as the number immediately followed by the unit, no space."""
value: 5800rpm
